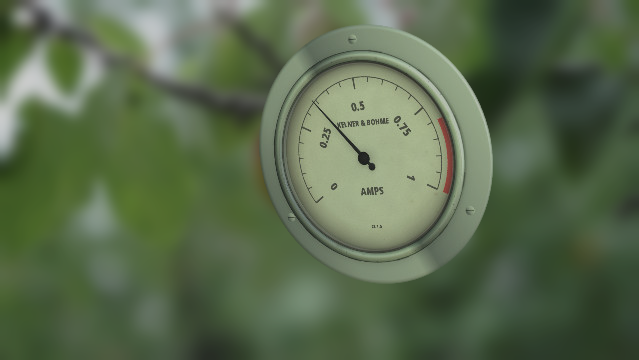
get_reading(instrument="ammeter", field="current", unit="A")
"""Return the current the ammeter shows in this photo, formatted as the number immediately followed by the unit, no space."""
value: 0.35A
